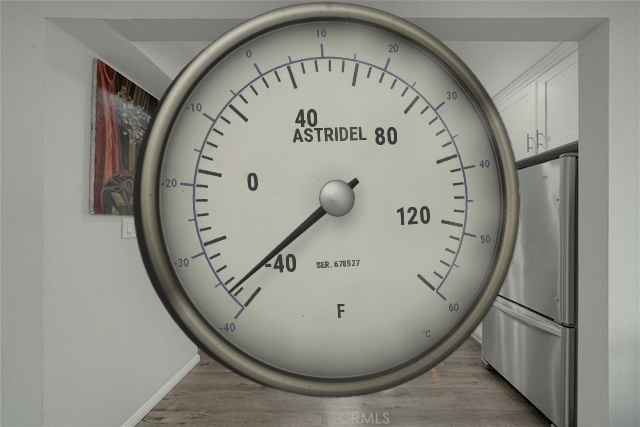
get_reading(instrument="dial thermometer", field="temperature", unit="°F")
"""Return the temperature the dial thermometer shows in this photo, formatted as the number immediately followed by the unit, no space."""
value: -34°F
